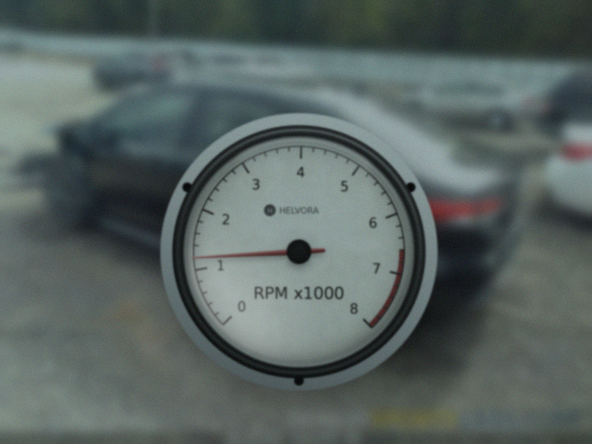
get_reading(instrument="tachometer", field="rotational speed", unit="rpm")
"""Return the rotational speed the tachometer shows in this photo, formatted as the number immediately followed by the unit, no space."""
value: 1200rpm
